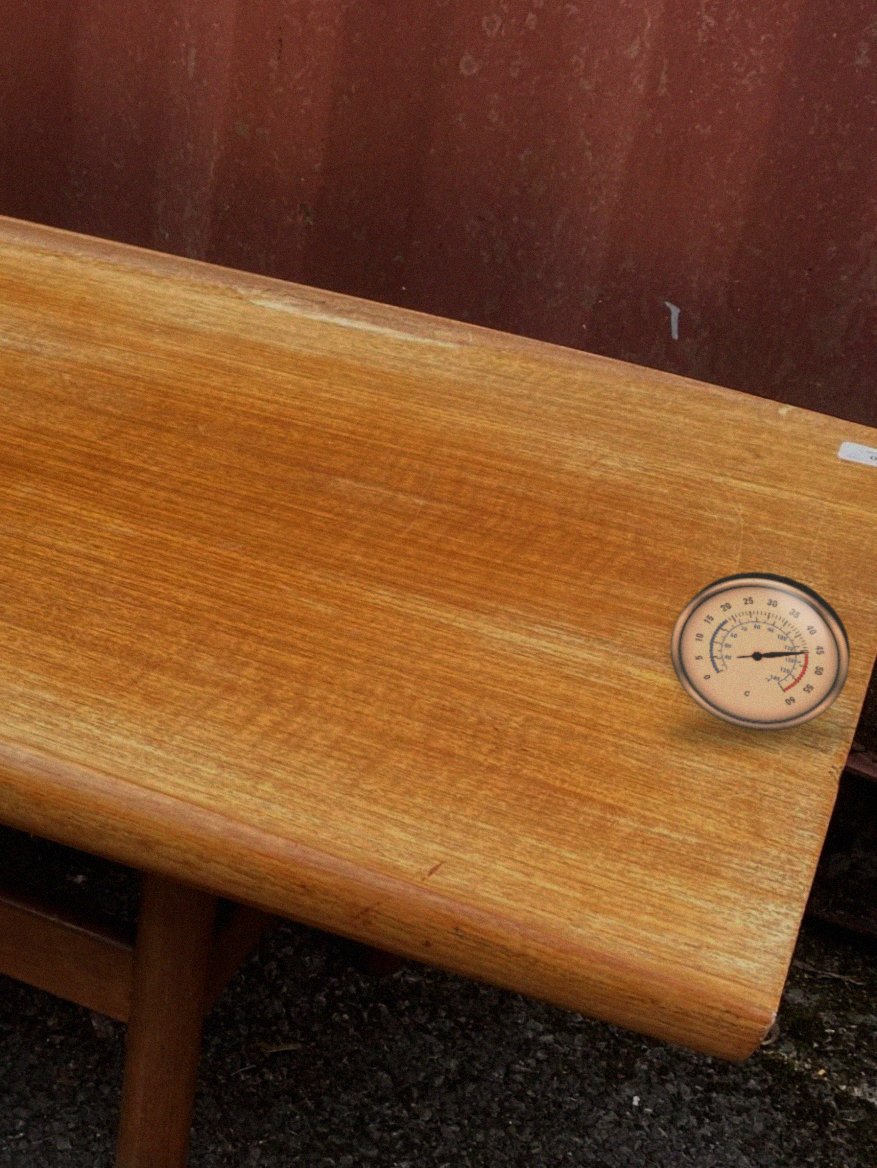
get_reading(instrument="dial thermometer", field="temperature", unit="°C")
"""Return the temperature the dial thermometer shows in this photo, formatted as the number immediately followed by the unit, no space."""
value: 45°C
